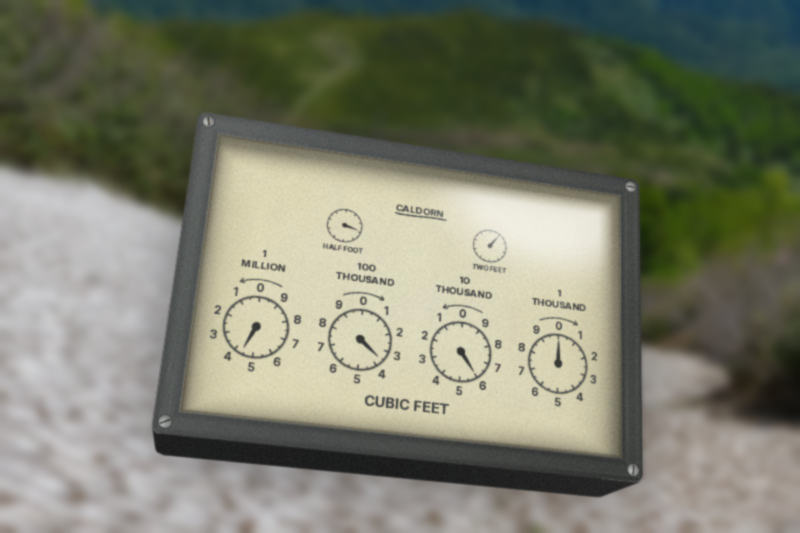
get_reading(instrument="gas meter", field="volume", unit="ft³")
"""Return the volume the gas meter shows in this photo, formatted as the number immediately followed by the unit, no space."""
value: 436000ft³
